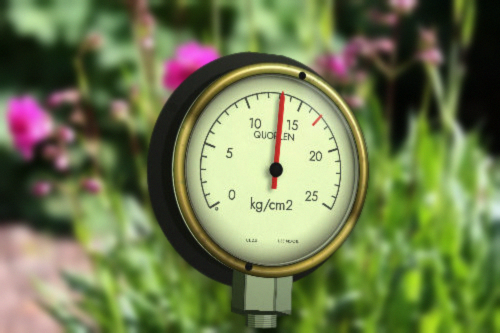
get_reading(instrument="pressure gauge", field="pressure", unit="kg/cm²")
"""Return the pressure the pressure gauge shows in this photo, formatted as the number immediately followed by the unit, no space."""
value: 13kg/cm²
